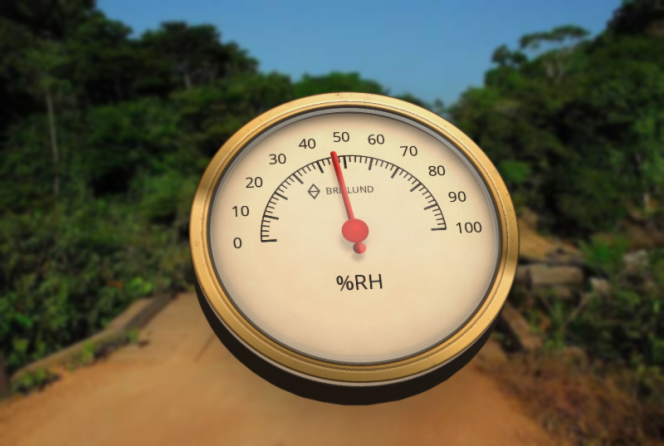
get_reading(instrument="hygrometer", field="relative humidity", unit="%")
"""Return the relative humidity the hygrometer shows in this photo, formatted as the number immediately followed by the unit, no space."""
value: 46%
